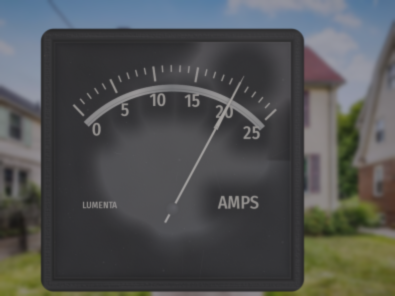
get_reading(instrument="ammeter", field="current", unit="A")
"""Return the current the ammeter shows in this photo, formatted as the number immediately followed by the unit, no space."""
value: 20A
